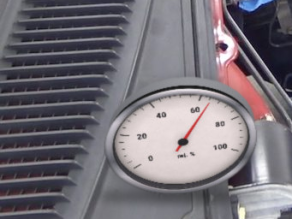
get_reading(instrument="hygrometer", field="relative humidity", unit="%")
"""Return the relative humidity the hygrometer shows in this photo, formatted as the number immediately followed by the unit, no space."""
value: 64%
